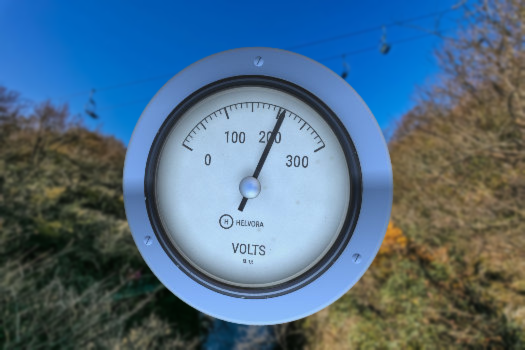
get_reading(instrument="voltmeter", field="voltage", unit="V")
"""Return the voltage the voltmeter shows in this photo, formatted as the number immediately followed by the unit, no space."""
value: 210V
